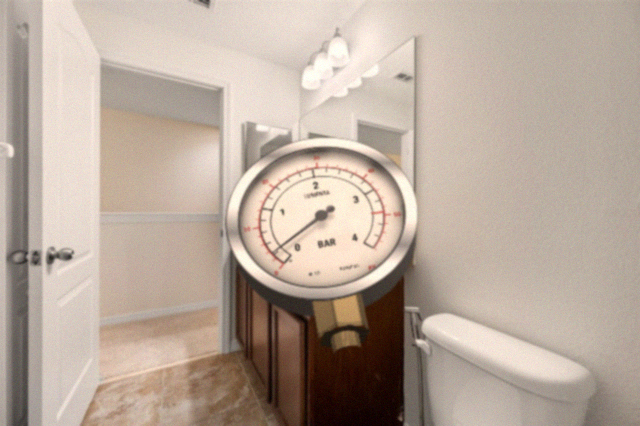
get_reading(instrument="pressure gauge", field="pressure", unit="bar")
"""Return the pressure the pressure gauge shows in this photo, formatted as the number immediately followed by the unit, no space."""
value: 0.2bar
